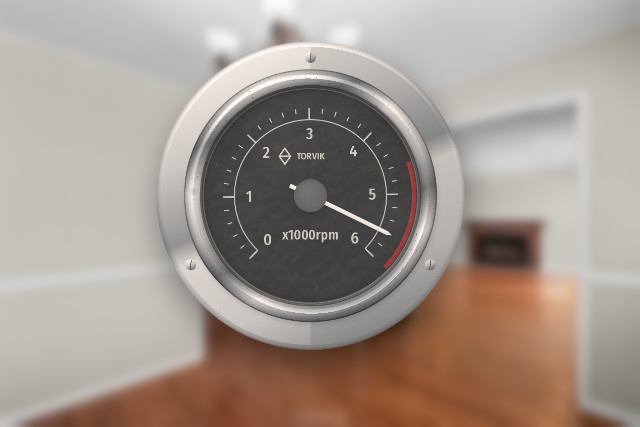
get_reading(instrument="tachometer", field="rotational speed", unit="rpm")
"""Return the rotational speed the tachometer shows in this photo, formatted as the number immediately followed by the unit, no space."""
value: 5600rpm
